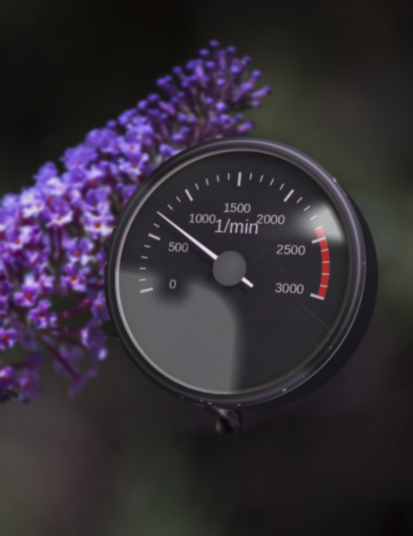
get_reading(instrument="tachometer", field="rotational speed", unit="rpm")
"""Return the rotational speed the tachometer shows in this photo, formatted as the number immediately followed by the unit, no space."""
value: 700rpm
